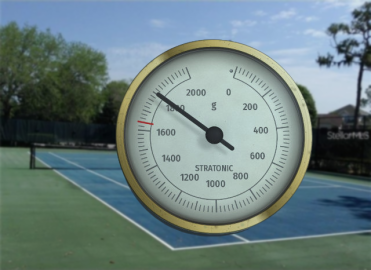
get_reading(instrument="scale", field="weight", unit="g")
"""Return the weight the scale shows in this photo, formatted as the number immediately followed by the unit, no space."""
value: 1800g
